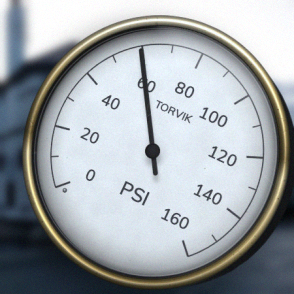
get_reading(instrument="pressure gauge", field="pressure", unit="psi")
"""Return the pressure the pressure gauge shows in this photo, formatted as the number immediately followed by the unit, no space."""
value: 60psi
